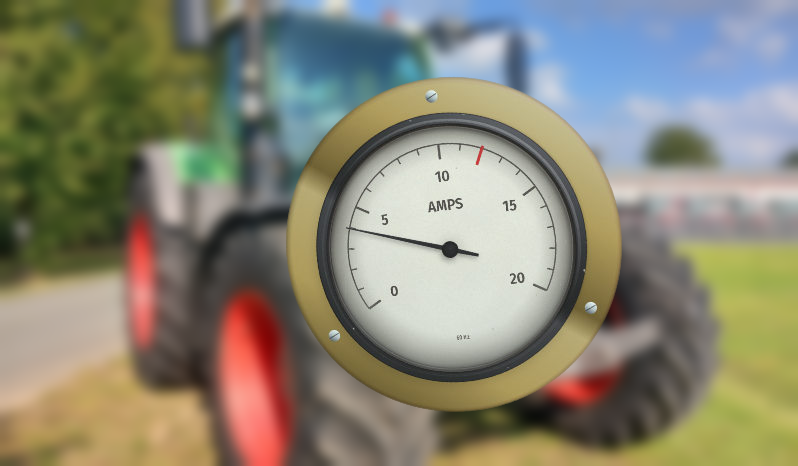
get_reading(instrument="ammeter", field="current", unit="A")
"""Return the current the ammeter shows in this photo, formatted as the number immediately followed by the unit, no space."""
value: 4A
